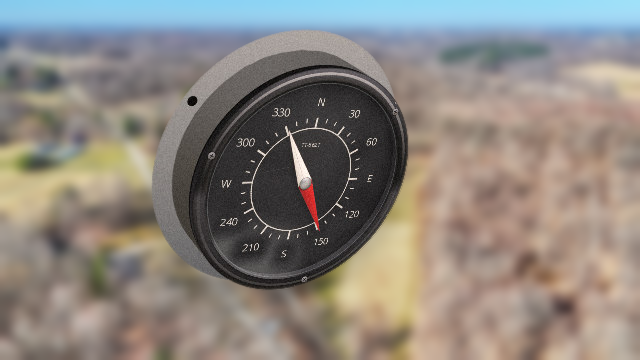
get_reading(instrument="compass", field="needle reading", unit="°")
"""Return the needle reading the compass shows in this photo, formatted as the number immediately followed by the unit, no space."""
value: 150°
